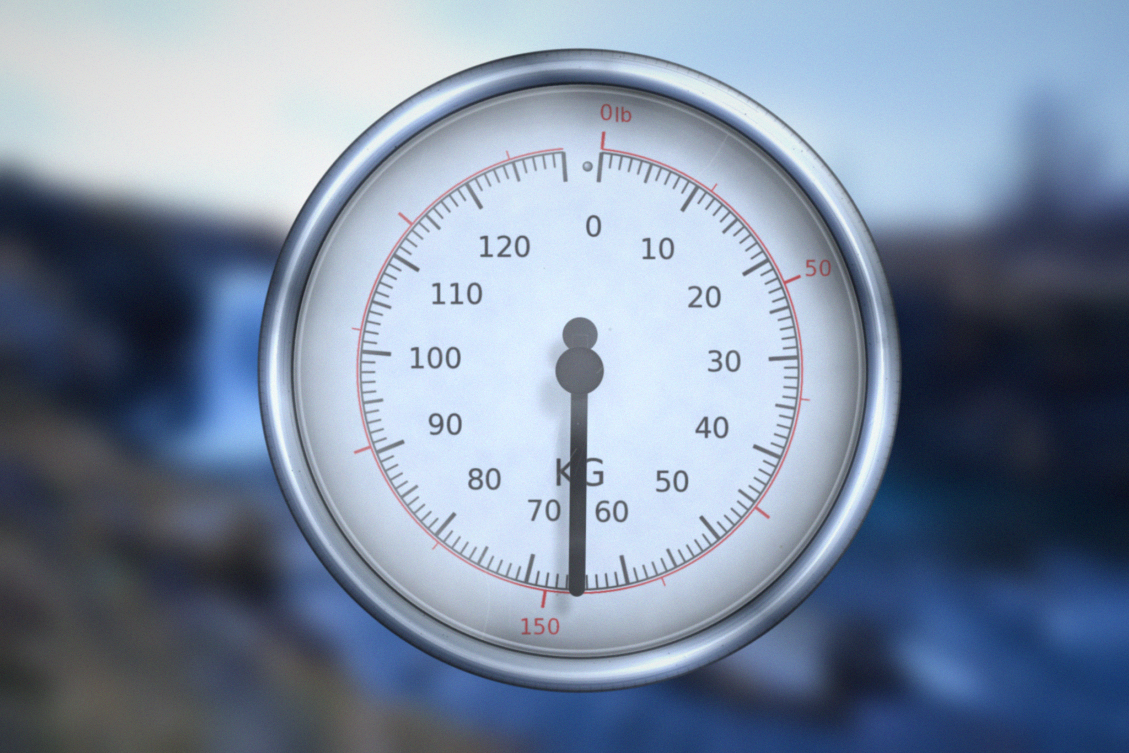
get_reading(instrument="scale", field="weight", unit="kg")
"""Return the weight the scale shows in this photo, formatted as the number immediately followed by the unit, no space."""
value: 65kg
